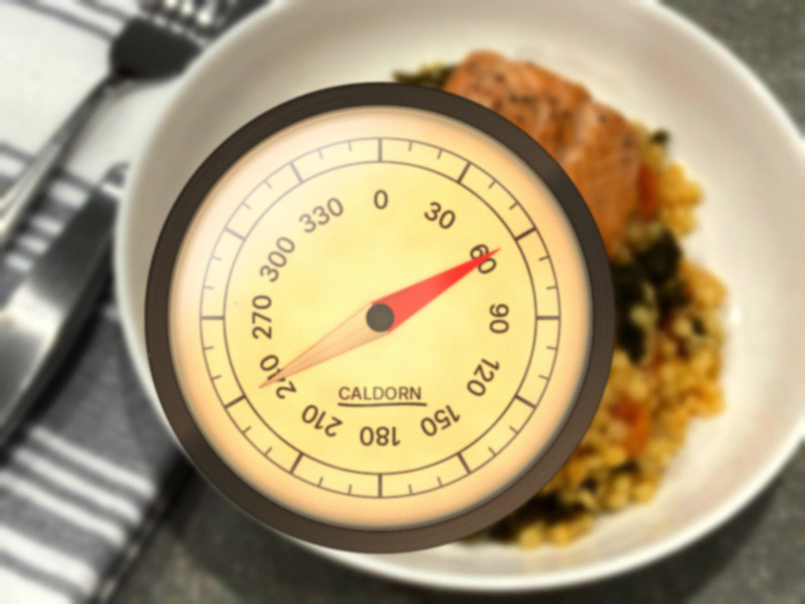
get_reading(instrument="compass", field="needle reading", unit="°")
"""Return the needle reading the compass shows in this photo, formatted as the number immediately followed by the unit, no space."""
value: 60°
